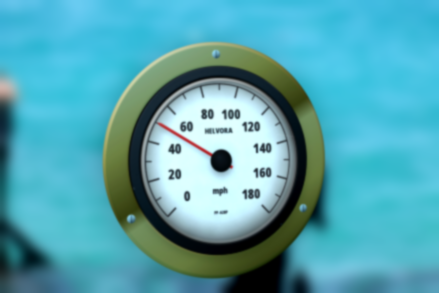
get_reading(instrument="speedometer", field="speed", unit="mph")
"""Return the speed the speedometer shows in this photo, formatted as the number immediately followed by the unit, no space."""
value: 50mph
